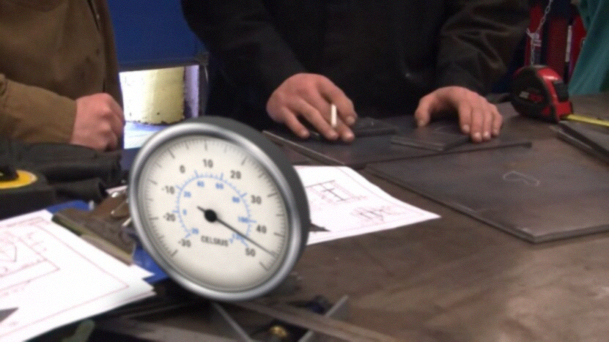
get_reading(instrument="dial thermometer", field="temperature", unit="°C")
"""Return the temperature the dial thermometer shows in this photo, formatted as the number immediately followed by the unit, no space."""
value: 45°C
